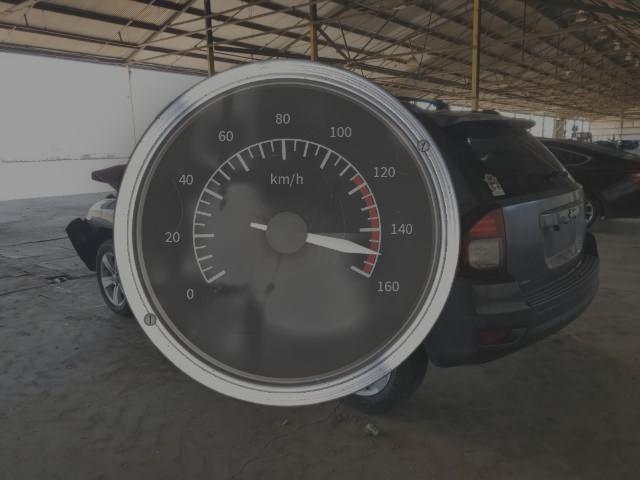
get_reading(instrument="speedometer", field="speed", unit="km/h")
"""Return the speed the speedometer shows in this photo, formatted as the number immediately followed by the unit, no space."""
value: 150km/h
